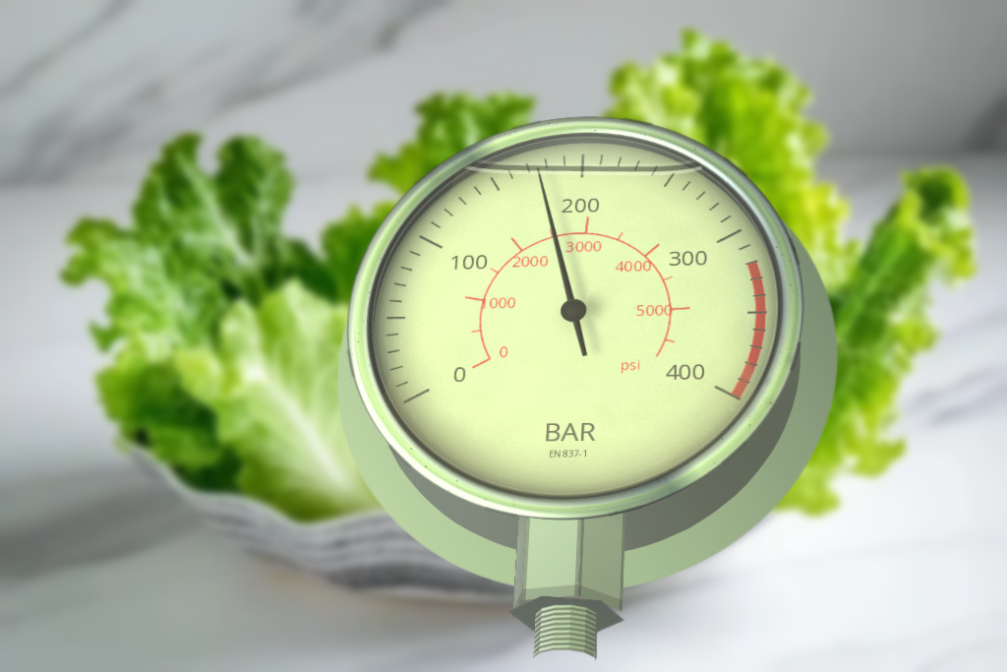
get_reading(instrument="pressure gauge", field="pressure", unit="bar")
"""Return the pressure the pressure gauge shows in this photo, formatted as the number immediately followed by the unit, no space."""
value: 175bar
